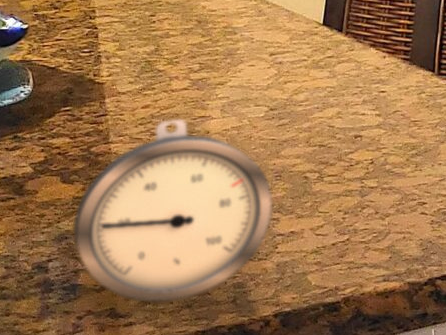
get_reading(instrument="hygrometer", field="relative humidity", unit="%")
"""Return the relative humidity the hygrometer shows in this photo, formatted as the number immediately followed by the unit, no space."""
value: 20%
